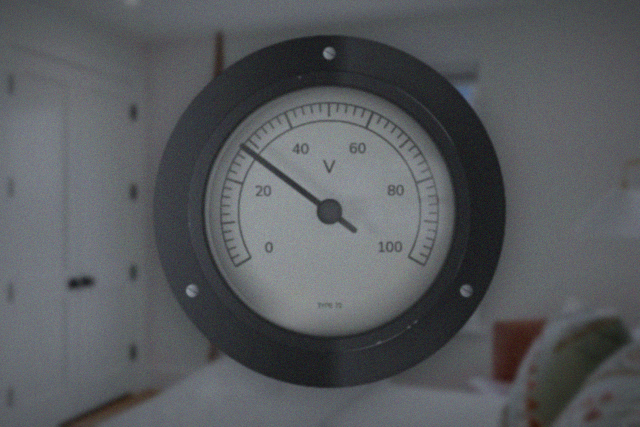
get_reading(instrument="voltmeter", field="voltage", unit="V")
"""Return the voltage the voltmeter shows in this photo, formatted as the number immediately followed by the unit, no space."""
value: 28V
